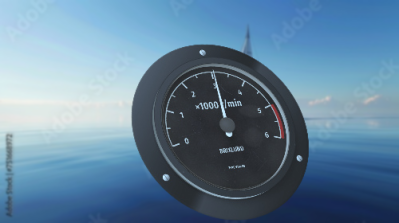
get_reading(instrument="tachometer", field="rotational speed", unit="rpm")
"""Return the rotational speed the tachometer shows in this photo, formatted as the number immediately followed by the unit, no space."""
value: 3000rpm
